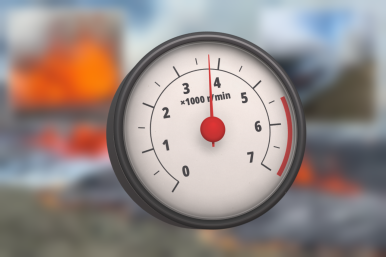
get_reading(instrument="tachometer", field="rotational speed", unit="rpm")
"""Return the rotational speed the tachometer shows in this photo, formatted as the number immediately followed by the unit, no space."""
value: 3750rpm
